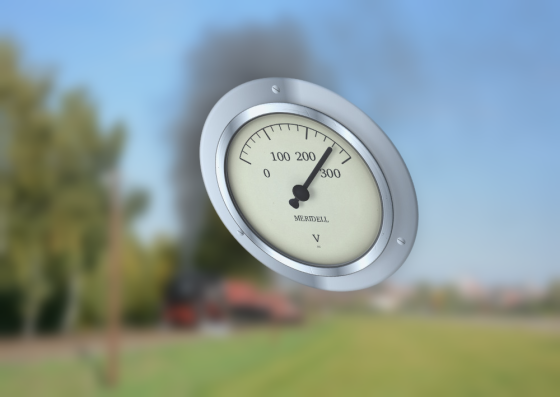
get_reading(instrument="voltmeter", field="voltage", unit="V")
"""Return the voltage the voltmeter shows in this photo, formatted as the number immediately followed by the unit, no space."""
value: 260V
